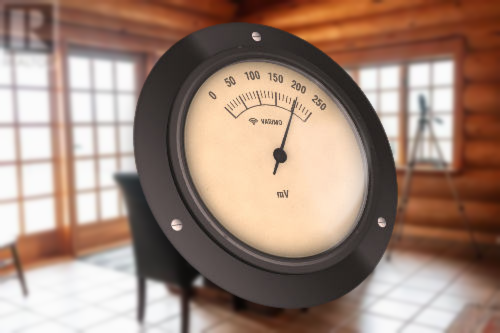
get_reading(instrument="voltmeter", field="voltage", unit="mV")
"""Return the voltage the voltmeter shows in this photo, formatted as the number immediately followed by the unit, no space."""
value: 200mV
